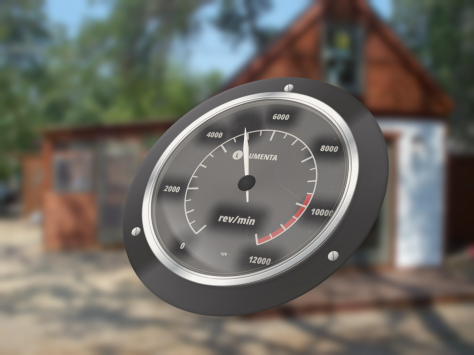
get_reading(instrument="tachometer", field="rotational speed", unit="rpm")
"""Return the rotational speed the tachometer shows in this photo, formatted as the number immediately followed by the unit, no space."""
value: 5000rpm
